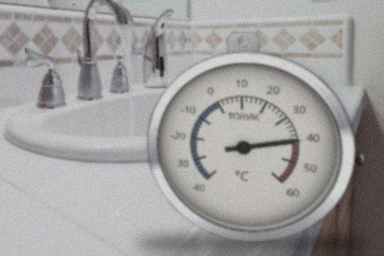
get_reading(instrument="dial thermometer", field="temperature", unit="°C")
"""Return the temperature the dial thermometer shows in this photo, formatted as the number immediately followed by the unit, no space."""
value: 40°C
